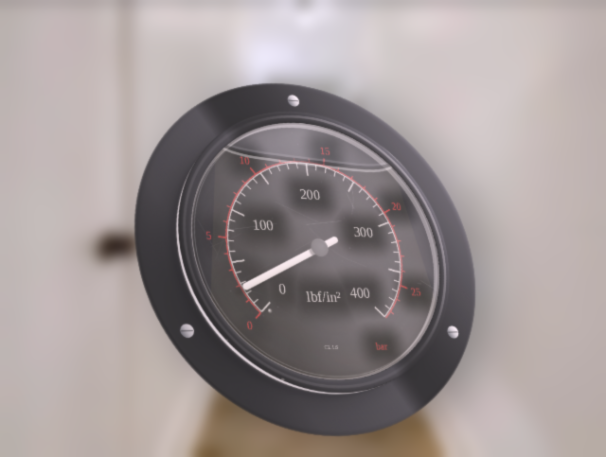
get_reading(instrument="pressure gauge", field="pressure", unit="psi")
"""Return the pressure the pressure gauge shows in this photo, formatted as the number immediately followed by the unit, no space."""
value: 25psi
